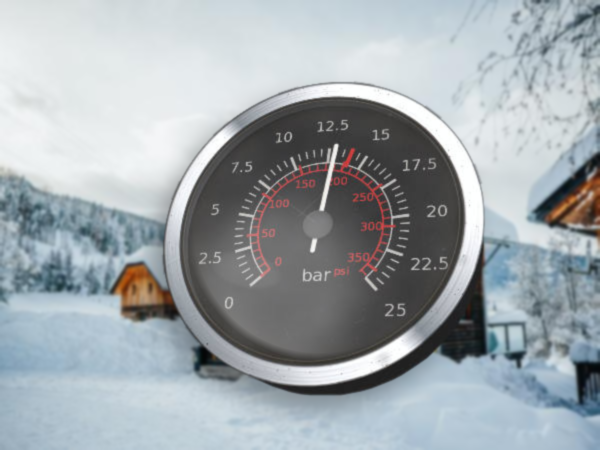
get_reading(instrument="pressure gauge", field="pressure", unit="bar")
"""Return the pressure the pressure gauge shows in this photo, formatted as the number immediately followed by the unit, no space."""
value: 13bar
